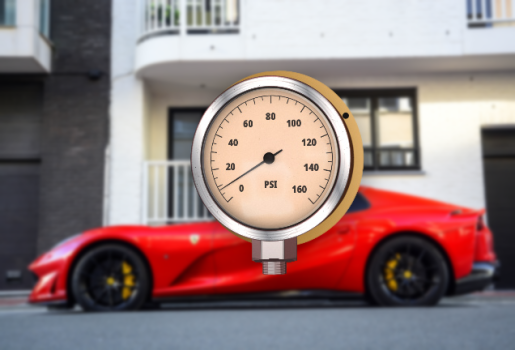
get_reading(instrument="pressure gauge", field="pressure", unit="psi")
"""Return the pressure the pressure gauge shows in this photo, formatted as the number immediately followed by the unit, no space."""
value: 7.5psi
